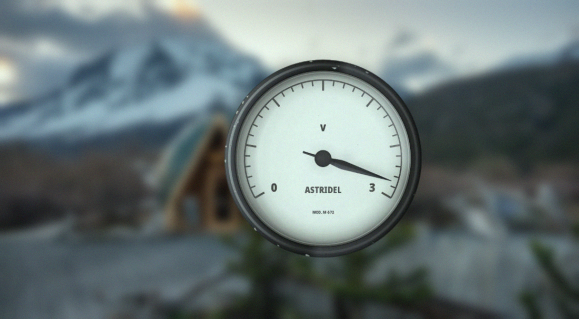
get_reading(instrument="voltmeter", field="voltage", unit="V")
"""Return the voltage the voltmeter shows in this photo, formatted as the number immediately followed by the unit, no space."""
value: 2.85V
